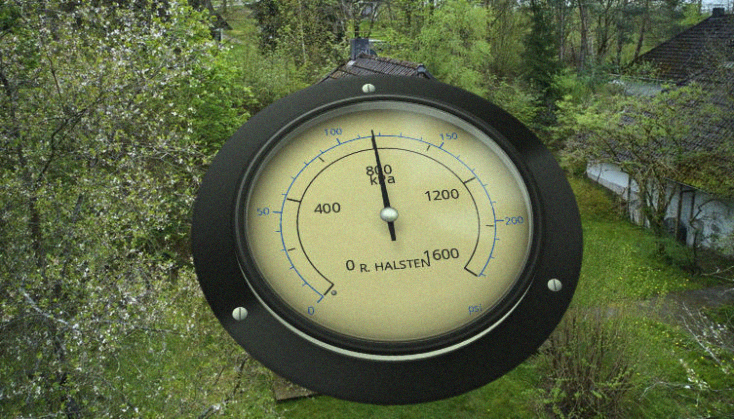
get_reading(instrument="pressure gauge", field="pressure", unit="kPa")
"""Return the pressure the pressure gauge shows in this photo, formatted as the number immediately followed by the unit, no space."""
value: 800kPa
